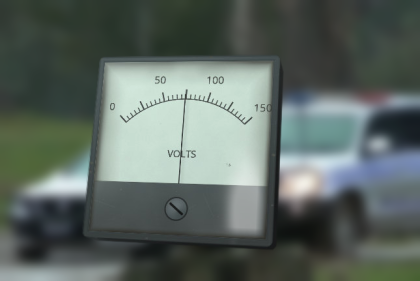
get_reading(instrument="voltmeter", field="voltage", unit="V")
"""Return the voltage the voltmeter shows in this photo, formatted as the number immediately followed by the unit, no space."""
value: 75V
